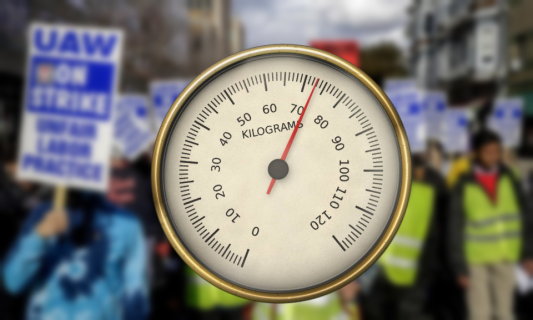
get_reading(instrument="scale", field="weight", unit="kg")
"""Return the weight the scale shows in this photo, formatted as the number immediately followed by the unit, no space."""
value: 73kg
